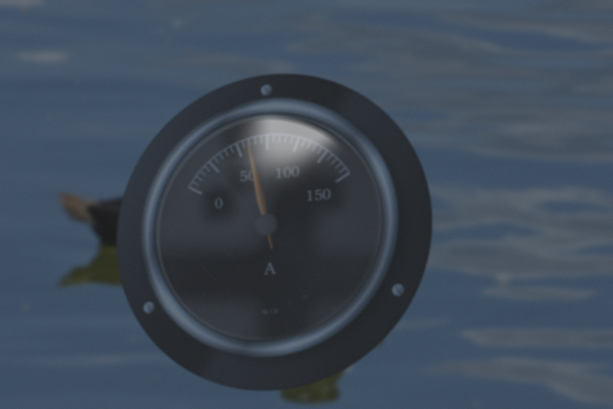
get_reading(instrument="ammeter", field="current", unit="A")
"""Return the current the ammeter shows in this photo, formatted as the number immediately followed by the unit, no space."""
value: 60A
